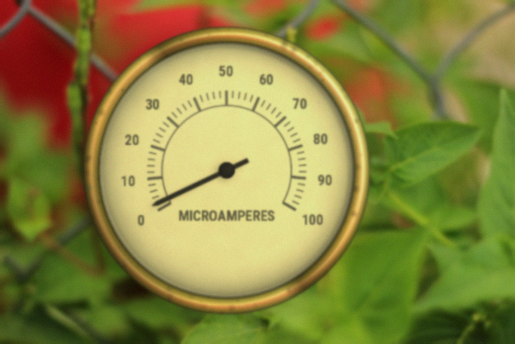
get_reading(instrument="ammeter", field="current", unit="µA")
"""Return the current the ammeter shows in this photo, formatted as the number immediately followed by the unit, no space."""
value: 2µA
